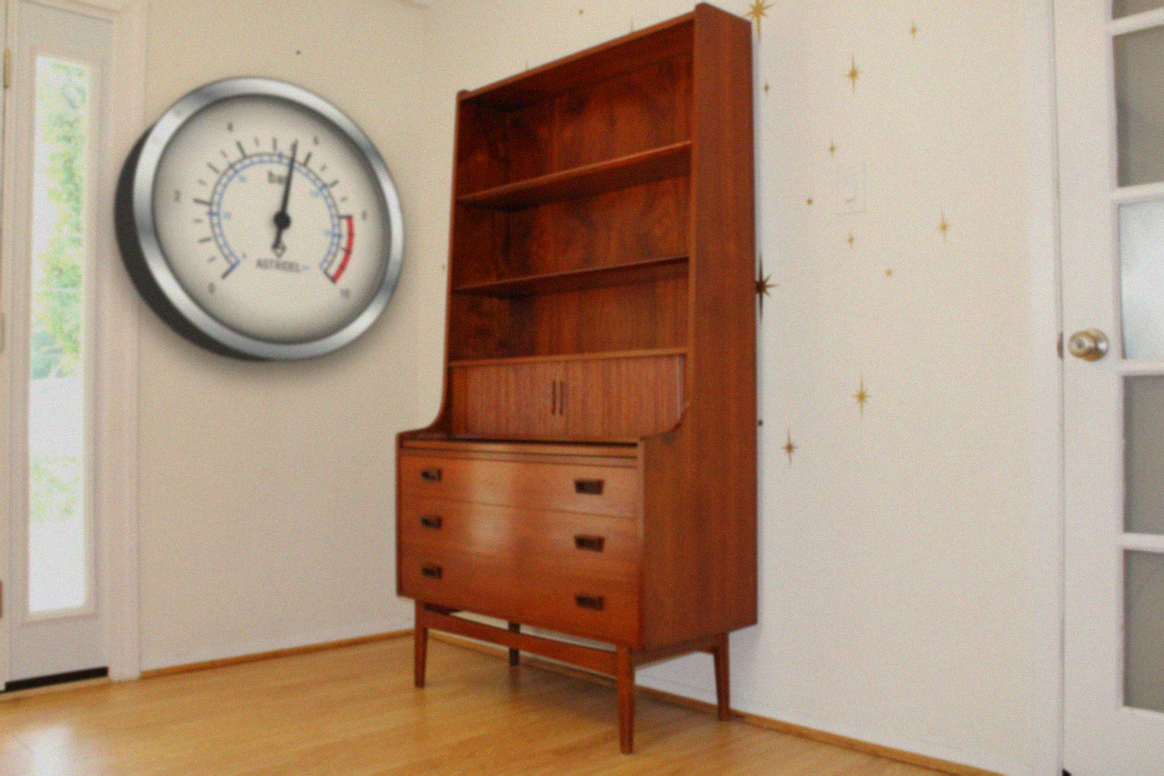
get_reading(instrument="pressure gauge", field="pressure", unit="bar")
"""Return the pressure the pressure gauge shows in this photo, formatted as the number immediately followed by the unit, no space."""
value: 5.5bar
